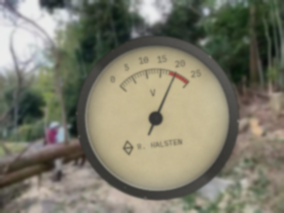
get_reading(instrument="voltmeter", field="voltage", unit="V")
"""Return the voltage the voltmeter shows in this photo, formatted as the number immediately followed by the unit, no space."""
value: 20V
